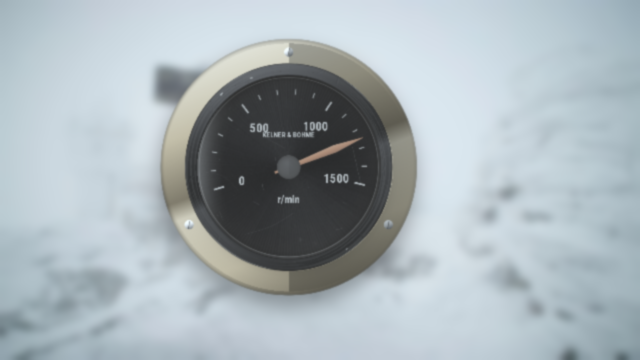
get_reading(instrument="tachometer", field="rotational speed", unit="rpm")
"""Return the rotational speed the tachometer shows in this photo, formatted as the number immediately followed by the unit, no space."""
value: 1250rpm
